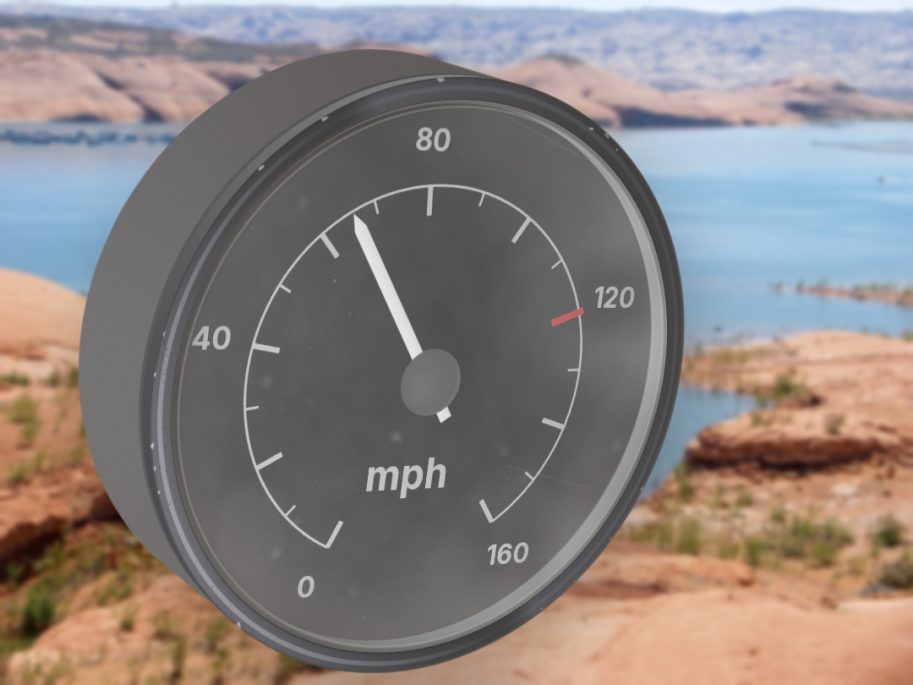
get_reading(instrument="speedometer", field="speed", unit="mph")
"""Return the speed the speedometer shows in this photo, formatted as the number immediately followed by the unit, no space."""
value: 65mph
